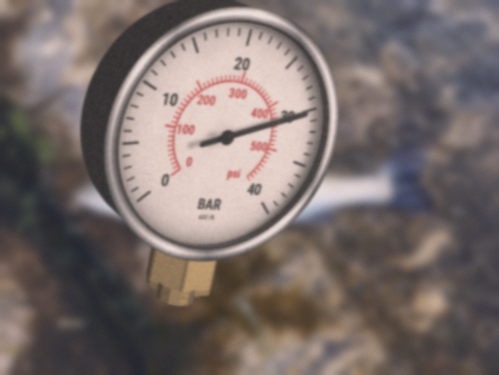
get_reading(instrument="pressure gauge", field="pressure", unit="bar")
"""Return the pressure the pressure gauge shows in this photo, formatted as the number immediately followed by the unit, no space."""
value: 30bar
